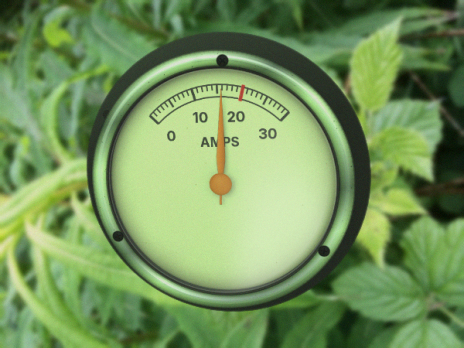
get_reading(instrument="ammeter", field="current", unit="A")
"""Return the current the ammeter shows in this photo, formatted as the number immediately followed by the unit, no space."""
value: 16A
